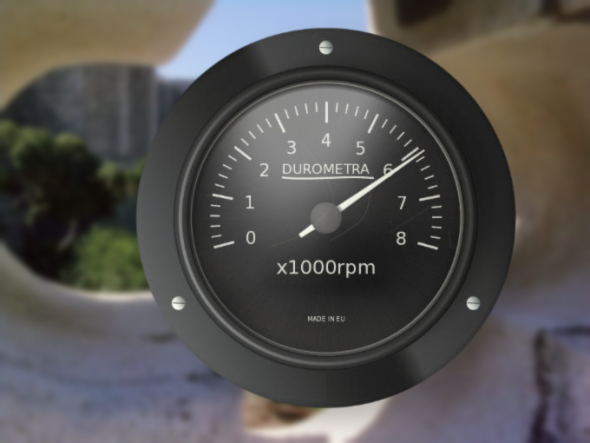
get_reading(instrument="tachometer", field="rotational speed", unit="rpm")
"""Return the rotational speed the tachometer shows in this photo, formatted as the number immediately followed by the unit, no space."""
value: 6100rpm
